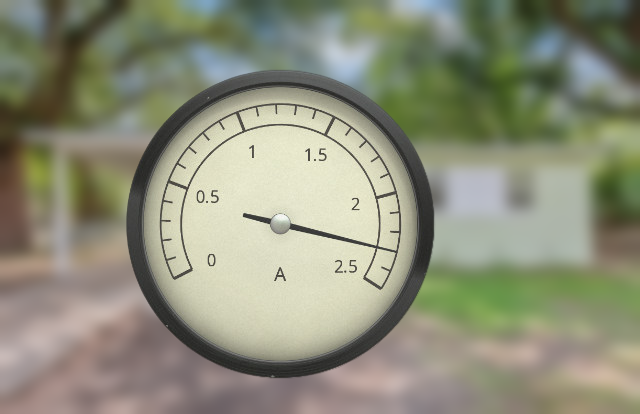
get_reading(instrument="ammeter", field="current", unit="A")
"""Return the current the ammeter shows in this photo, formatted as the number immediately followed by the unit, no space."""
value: 2.3A
